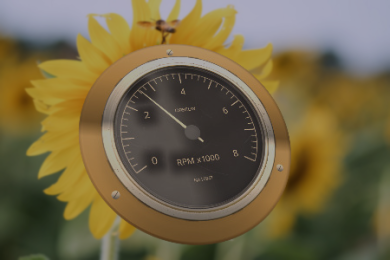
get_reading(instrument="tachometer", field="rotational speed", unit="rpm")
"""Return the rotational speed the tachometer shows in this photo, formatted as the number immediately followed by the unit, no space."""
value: 2600rpm
